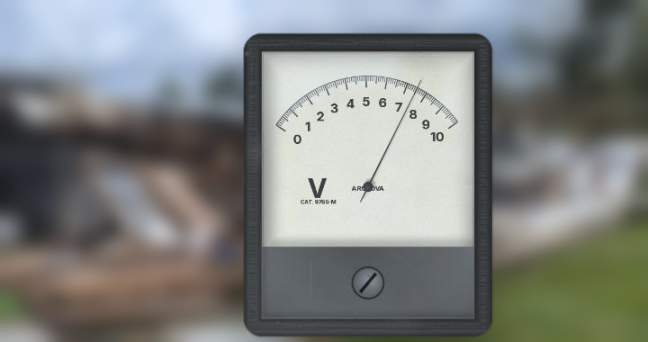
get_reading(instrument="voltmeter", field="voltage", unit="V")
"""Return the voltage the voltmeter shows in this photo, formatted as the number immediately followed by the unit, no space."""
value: 7.5V
